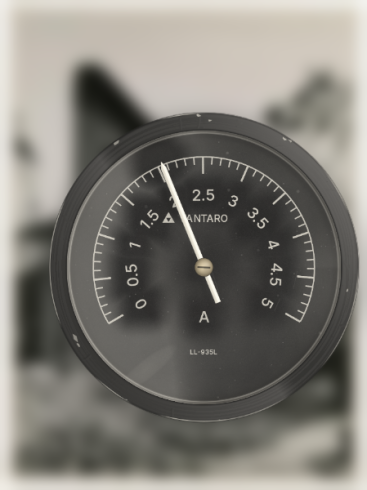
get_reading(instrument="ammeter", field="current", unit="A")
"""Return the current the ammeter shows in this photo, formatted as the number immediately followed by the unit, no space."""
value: 2.05A
